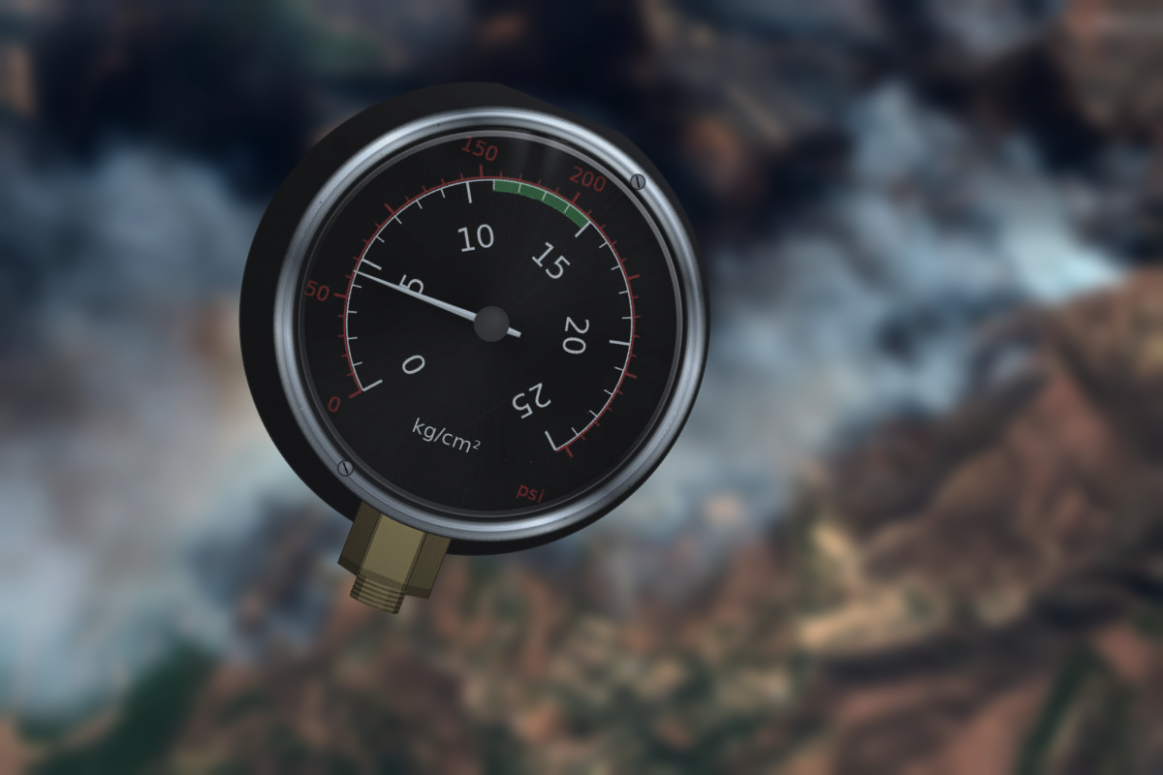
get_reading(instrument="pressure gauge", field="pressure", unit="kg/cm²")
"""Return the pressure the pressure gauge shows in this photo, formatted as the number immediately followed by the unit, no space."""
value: 4.5kg/cm²
